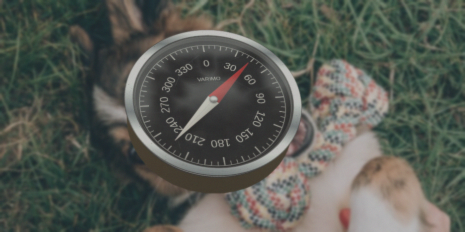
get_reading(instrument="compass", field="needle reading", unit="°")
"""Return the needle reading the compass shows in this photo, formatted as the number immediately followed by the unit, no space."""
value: 45°
